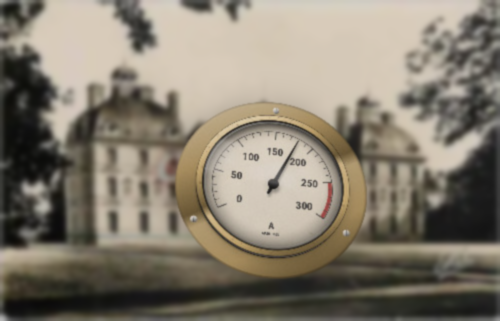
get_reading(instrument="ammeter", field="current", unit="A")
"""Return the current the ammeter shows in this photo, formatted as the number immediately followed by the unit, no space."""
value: 180A
